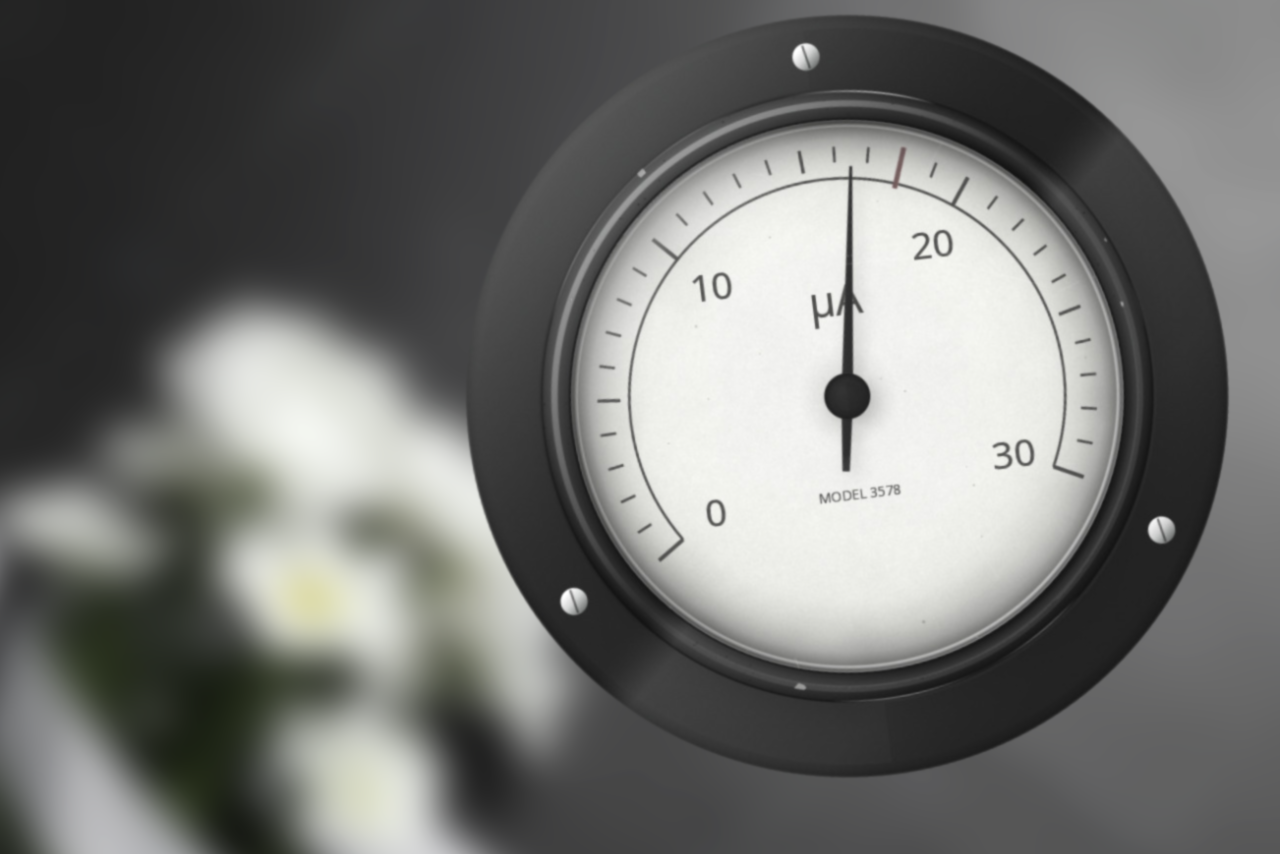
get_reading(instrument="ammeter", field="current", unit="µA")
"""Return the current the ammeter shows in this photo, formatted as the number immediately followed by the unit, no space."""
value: 16.5µA
